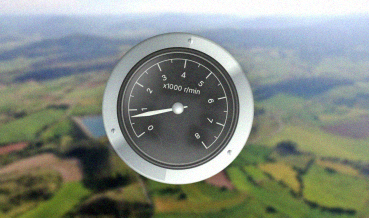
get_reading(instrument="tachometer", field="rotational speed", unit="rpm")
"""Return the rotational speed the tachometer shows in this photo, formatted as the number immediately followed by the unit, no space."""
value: 750rpm
